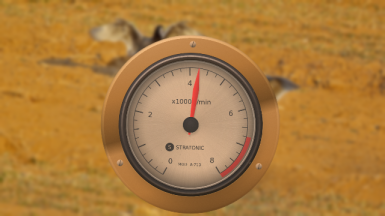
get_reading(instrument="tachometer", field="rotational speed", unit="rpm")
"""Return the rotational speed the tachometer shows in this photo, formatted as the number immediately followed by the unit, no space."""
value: 4250rpm
